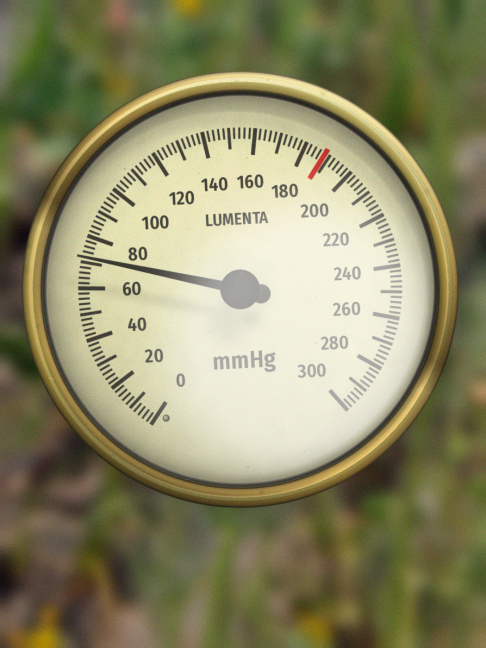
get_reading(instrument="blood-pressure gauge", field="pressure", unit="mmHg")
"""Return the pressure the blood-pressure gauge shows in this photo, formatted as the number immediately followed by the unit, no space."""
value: 72mmHg
